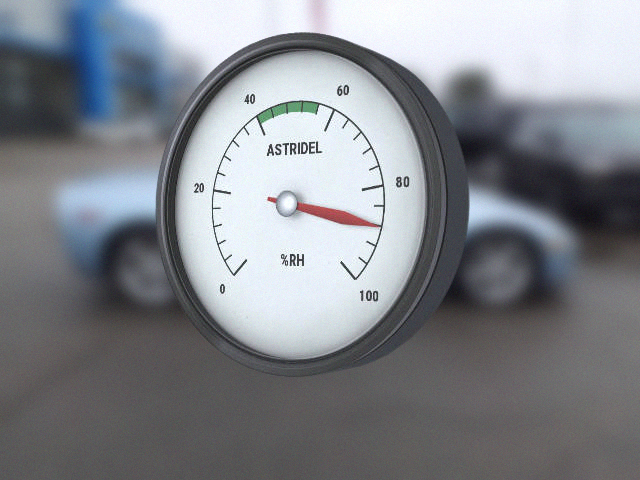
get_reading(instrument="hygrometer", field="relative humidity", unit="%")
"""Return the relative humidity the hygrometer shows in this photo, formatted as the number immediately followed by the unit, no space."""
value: 88%
